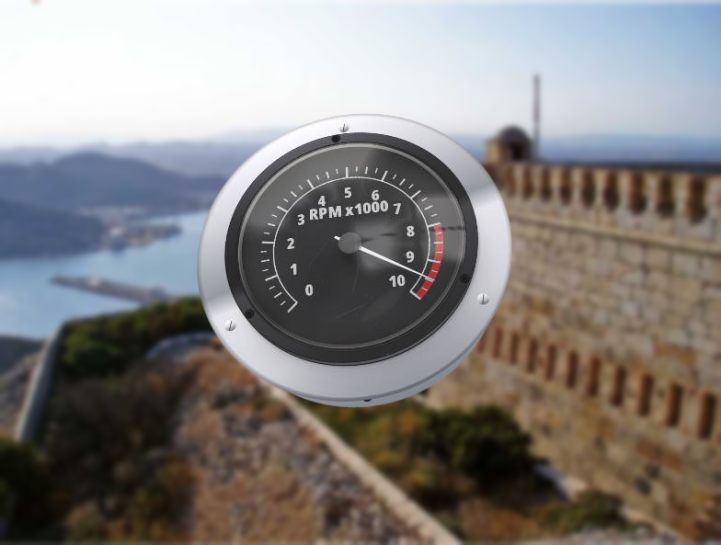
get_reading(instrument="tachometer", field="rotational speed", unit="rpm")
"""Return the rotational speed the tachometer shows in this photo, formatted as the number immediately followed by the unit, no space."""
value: 9500rpm
